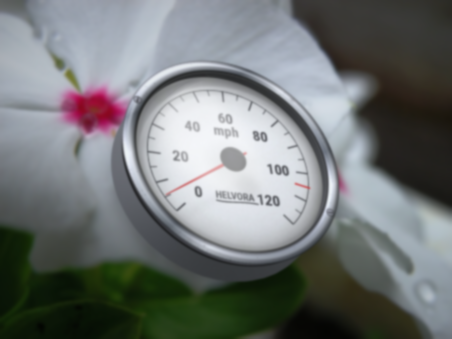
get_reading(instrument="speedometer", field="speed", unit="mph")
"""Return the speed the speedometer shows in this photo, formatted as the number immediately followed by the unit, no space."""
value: 5mph
